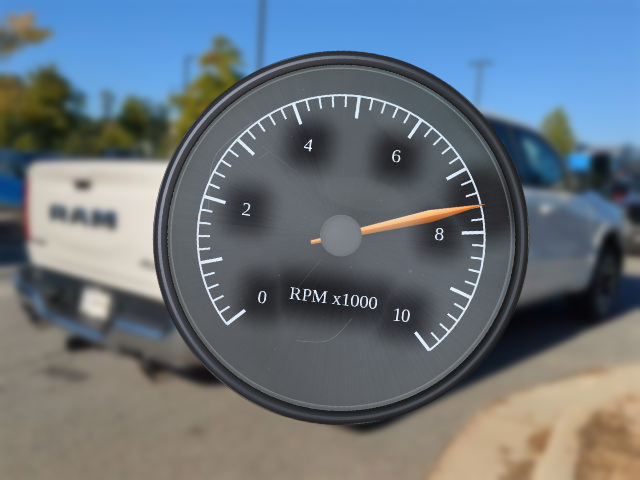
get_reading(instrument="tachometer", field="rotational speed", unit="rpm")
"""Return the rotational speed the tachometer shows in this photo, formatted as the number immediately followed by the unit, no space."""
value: 7600rpm
